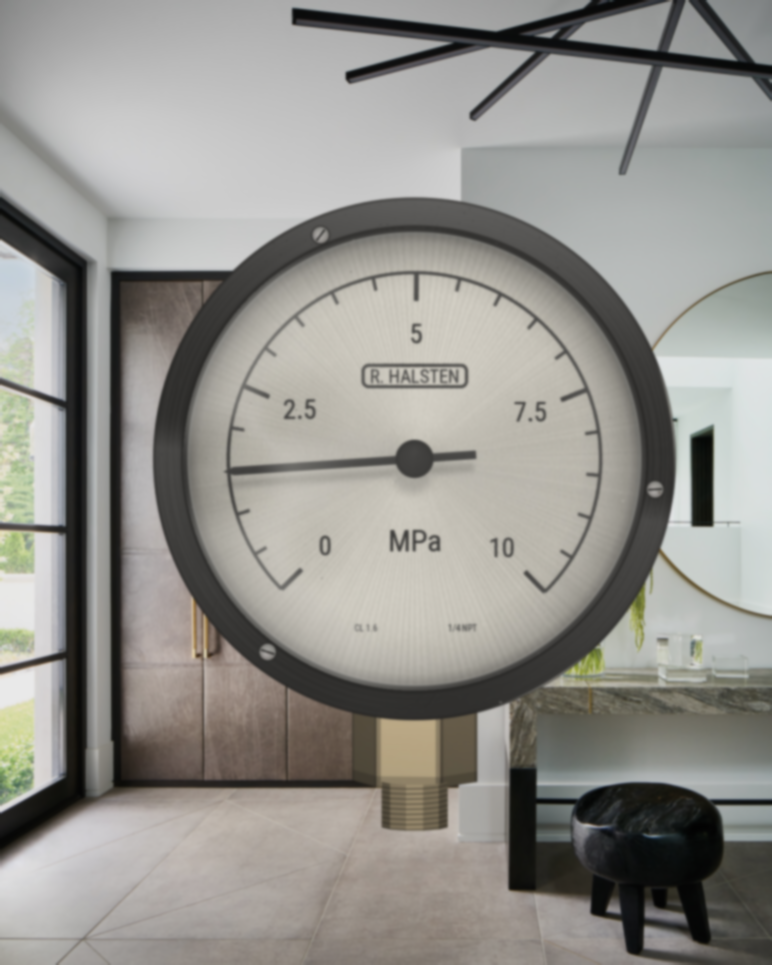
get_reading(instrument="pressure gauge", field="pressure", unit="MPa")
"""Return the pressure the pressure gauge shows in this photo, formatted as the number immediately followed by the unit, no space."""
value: 1.5MPa
